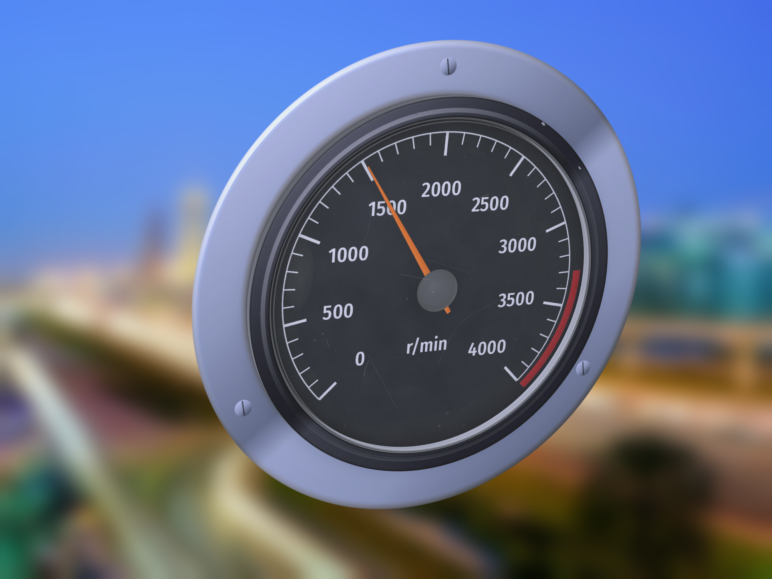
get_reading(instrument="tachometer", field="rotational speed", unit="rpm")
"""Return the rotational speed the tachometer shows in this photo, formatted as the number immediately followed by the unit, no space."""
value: 1500rpm
